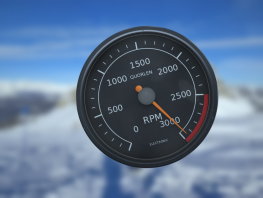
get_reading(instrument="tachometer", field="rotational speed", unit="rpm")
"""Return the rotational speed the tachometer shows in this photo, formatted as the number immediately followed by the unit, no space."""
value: 2950rpm
